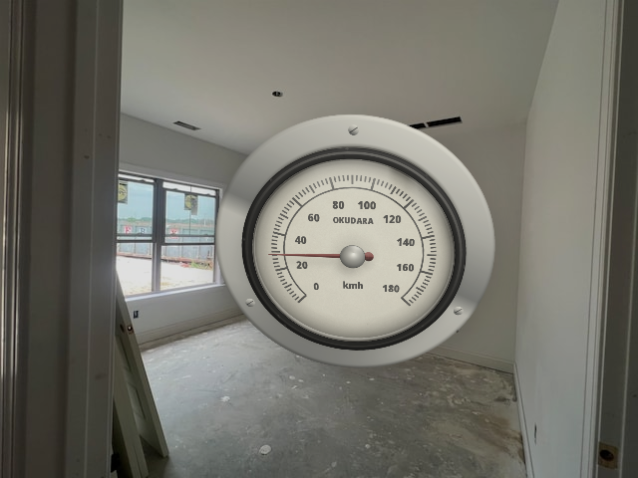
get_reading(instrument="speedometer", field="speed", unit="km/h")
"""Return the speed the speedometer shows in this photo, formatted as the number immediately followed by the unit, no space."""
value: 30km/h
